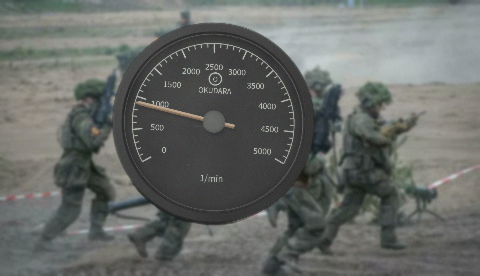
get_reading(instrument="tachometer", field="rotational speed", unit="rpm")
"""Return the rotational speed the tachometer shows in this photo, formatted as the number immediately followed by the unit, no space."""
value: 900rpm
